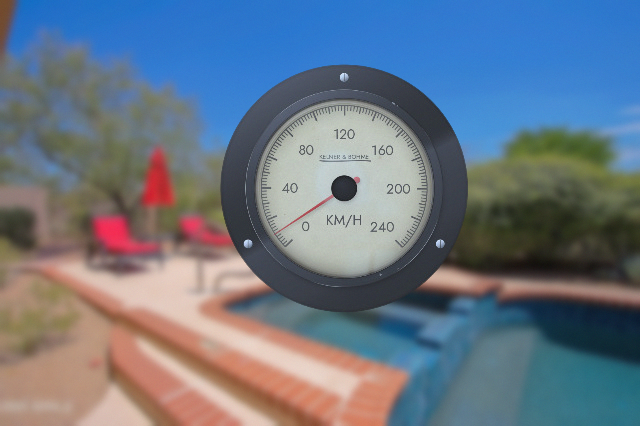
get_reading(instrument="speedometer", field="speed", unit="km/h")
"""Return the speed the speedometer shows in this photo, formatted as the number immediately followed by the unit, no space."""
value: 10km/h
